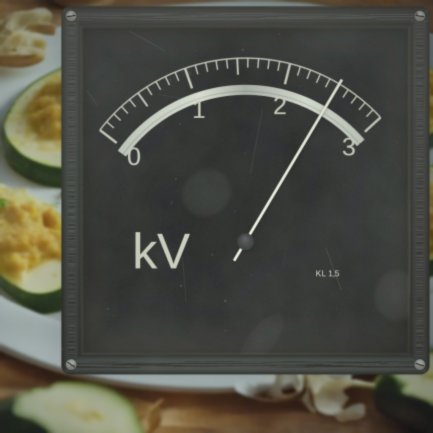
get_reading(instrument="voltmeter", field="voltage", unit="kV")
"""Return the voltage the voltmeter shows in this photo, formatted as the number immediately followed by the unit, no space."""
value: 2.5kV
